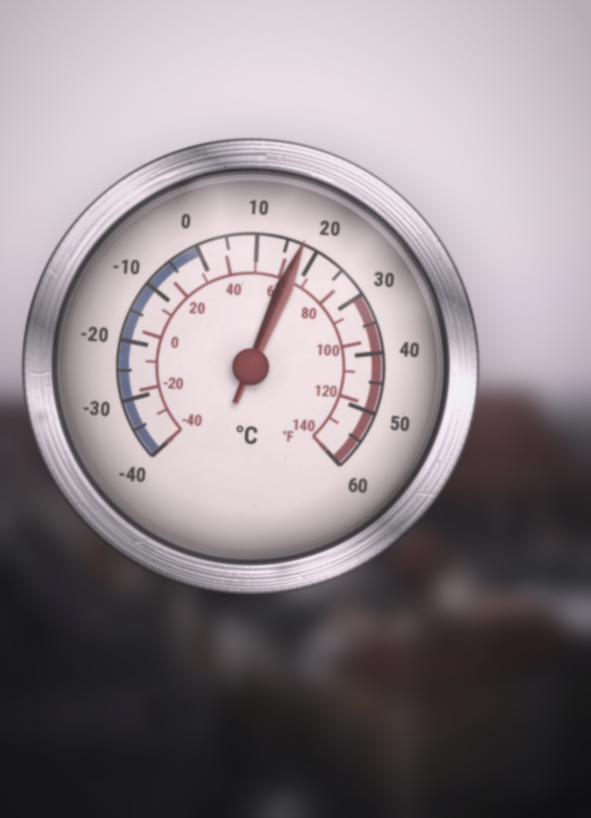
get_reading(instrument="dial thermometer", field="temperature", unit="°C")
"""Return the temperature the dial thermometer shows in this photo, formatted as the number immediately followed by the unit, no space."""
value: 17.5°C
